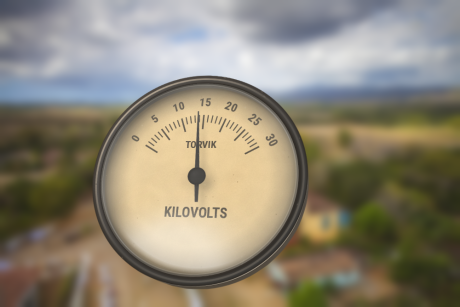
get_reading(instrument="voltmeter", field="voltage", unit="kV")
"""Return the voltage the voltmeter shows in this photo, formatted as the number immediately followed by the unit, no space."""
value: 14kV
